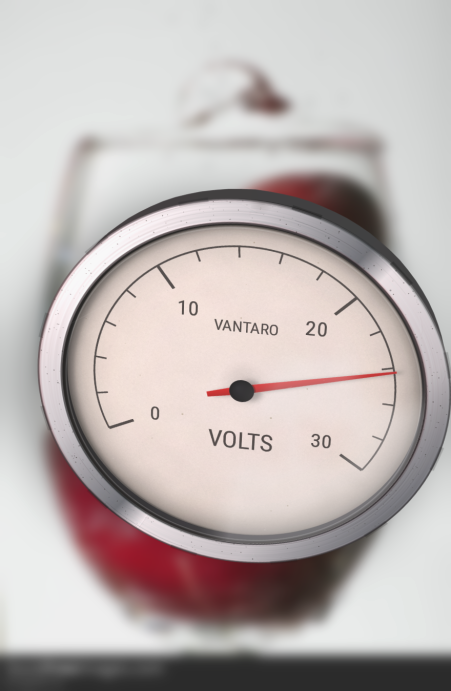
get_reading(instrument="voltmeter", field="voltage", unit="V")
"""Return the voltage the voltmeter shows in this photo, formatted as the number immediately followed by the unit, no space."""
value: 24V
